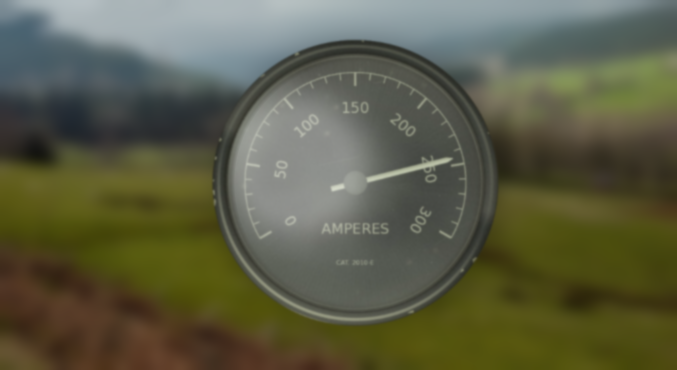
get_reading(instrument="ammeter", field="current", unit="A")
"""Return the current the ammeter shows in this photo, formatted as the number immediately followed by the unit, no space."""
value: 245A
